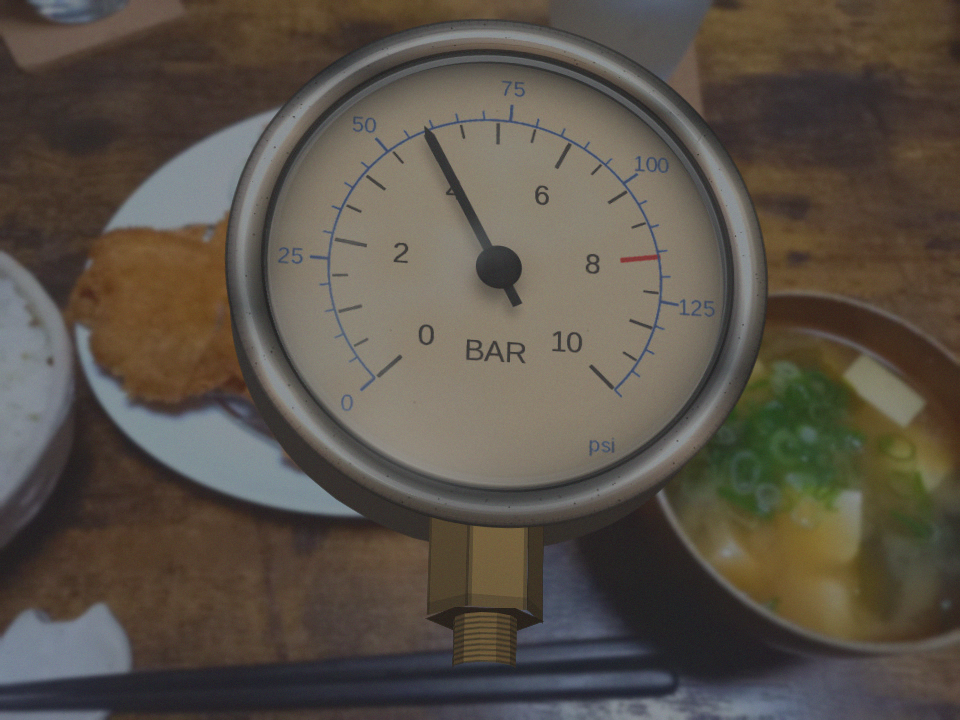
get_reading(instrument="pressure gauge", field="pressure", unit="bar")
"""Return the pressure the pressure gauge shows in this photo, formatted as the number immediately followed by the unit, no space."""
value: 4bar
